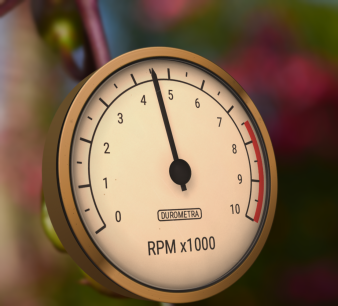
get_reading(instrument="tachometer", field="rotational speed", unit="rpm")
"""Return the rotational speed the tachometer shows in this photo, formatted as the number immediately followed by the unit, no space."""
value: 4500rpm
